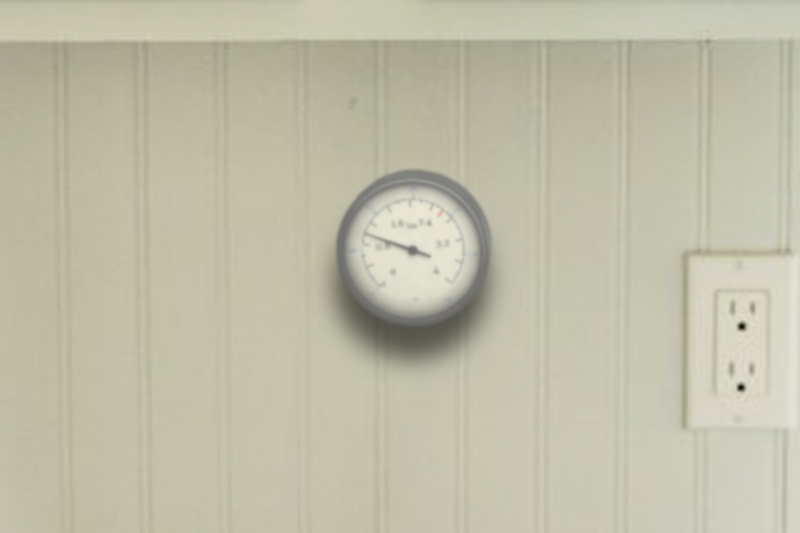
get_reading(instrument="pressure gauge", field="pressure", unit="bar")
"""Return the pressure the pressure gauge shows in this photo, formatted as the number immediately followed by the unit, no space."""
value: 1bar
